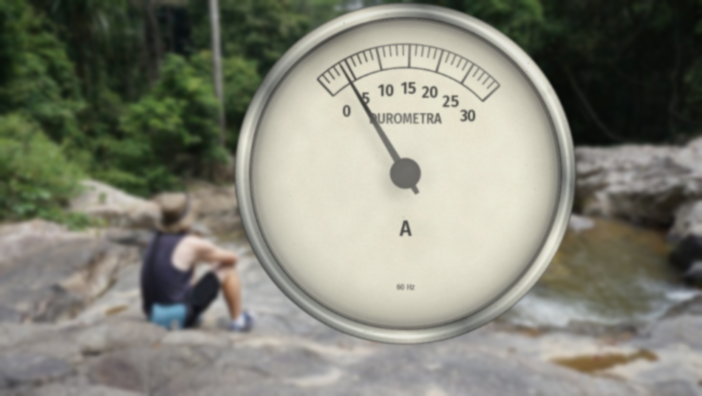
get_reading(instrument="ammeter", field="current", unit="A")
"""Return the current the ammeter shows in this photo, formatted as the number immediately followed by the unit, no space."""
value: 4A
